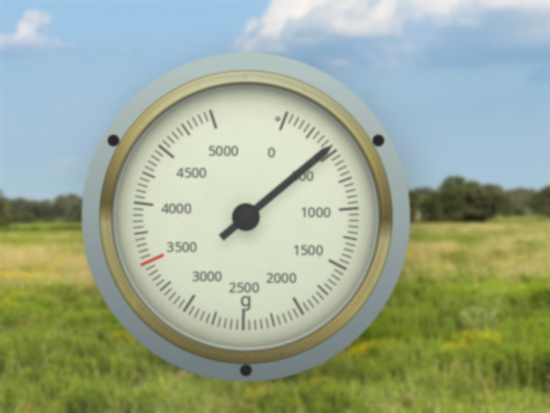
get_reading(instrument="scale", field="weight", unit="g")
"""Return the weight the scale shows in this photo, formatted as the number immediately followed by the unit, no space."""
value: 450g
